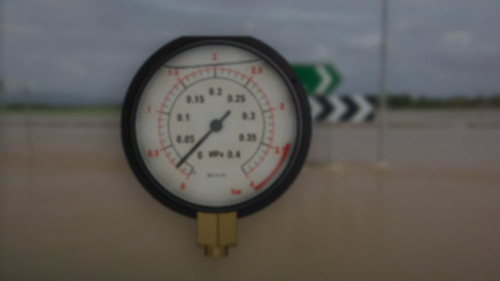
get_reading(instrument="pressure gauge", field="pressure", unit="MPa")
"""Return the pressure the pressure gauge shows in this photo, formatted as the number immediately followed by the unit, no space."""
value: 0.02MPa
